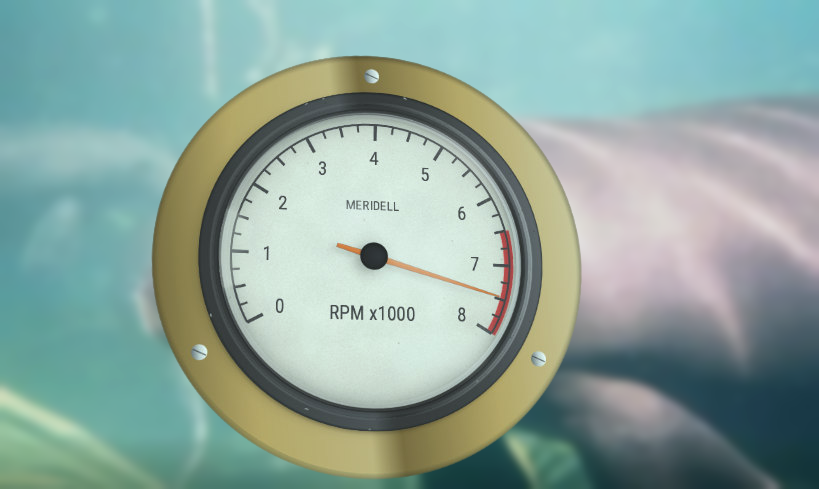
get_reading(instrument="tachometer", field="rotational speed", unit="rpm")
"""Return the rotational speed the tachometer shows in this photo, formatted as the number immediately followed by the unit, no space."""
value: 7500rpm
